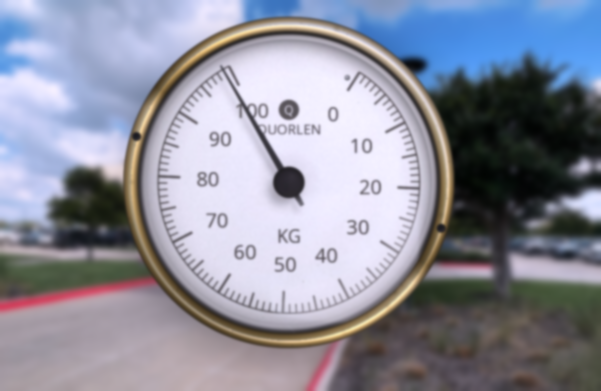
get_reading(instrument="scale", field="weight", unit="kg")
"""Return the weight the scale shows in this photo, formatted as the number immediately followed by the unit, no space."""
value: 99kg
